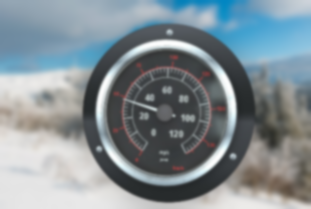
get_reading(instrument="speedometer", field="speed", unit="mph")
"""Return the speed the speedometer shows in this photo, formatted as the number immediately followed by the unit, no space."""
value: 30mph
